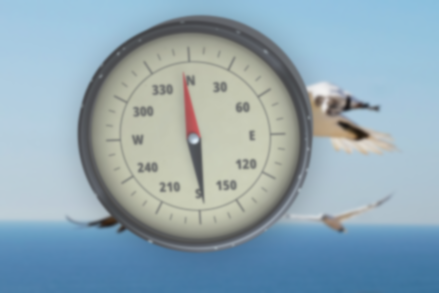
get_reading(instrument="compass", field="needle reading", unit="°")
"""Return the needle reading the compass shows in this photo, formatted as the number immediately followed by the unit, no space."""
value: 355°
